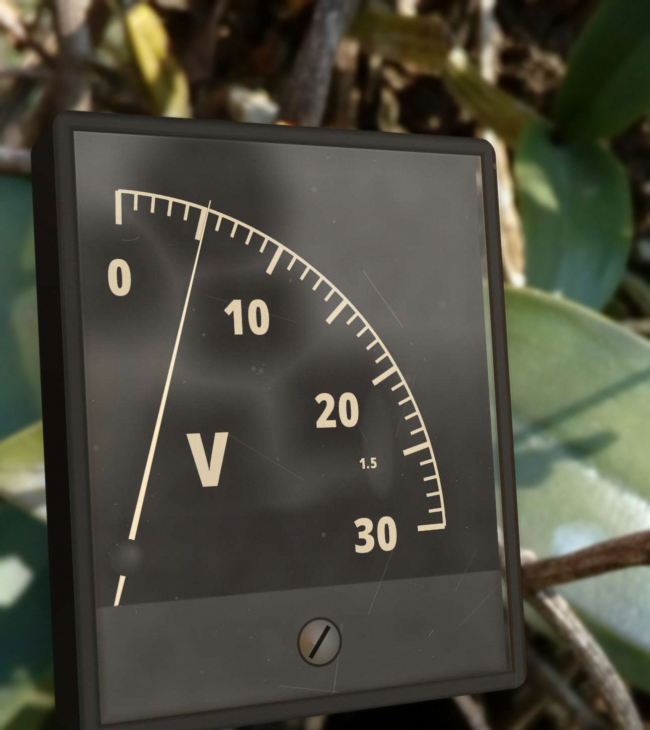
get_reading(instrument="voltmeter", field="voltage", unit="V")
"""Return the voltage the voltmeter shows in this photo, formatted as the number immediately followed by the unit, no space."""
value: 5V
